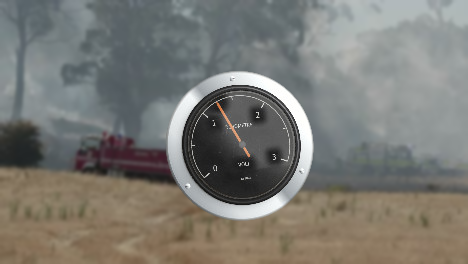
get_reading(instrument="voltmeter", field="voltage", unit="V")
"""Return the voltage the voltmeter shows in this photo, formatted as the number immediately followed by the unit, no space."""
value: 1.25V
